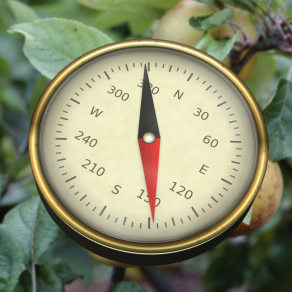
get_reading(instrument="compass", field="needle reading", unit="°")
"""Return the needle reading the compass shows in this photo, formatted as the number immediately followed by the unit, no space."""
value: 147.5°
